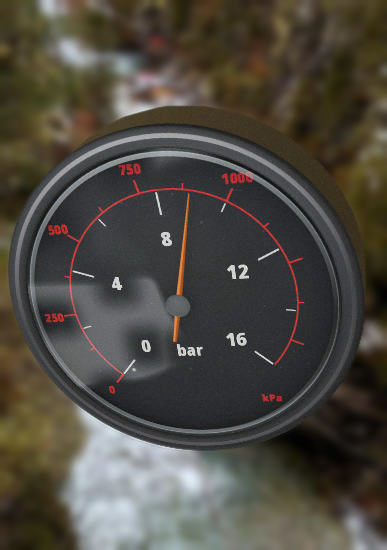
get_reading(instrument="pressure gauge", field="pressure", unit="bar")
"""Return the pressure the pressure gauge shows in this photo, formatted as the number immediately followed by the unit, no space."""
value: 9bar
